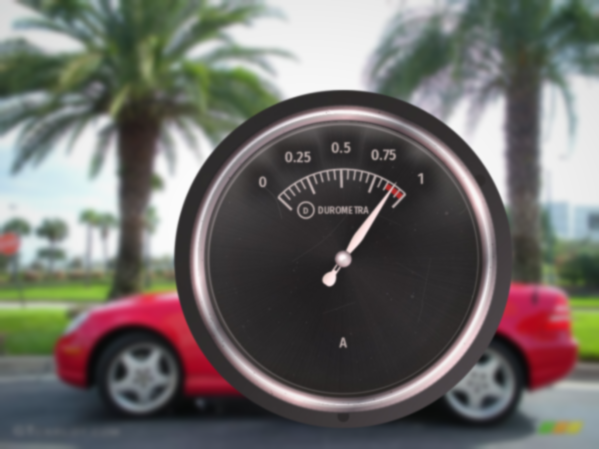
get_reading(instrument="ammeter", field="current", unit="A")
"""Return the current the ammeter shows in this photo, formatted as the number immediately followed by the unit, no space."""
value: 0.9A
